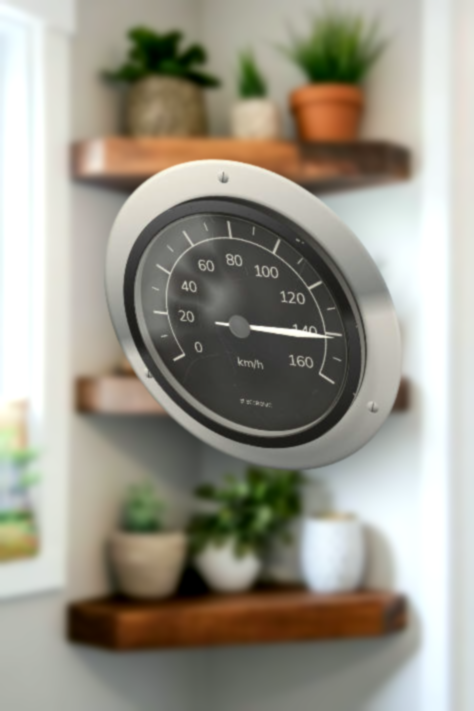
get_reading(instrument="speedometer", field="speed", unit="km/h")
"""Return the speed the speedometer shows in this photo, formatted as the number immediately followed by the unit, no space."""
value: 140km/h
